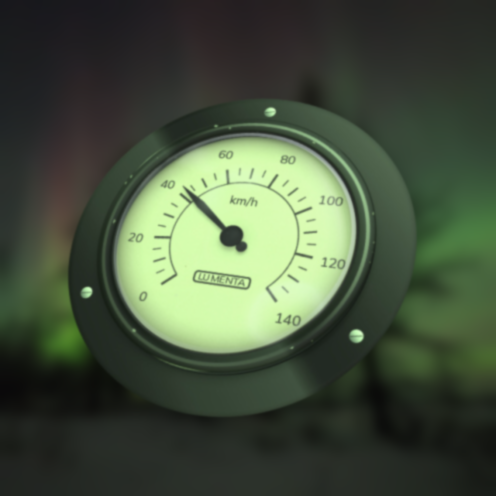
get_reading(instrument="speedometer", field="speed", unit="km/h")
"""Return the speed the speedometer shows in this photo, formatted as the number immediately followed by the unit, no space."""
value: 42.5km/h
